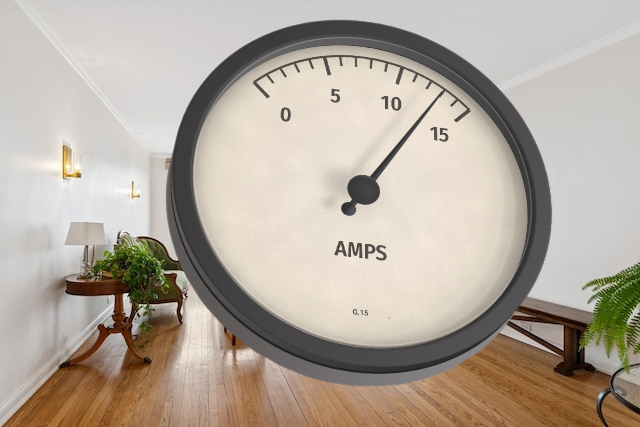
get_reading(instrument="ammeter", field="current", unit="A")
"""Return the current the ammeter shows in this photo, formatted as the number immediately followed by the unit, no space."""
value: 13A
